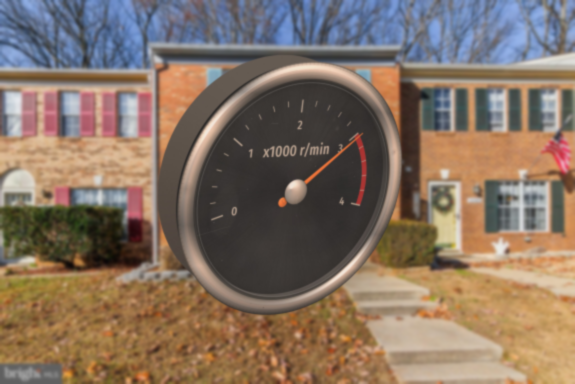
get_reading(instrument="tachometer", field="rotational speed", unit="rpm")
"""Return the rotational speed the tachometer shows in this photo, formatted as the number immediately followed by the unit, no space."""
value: 3000rpm
